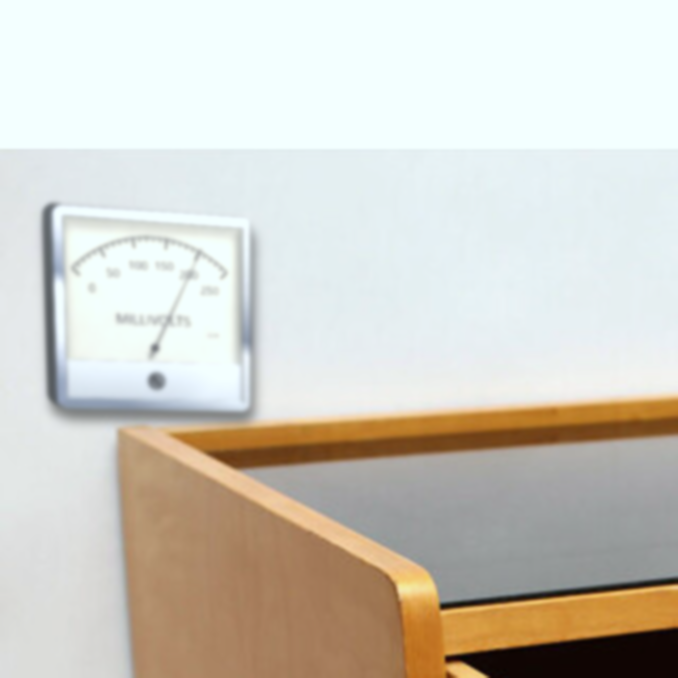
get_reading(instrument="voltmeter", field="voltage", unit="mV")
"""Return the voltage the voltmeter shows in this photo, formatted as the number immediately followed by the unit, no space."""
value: 200mV
